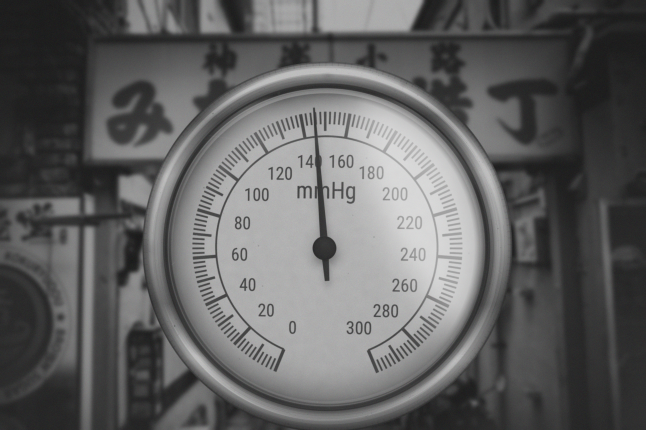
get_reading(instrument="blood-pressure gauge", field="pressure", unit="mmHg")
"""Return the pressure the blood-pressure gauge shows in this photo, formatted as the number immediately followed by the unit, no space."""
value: 146mmHg
